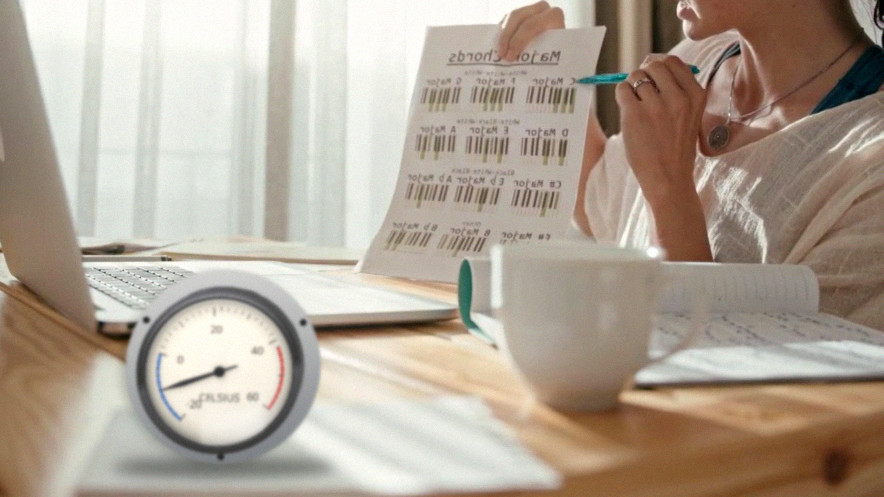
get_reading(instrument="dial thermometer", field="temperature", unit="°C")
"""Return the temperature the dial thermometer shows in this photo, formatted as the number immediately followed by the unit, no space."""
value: -10°C
